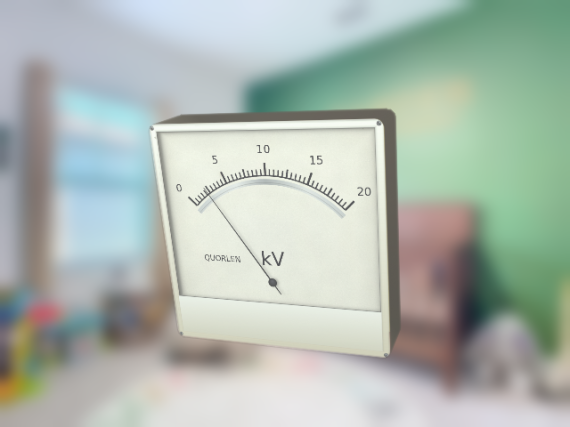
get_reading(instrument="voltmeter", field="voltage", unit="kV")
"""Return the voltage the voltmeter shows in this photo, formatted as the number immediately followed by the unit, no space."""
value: 2.5kV
